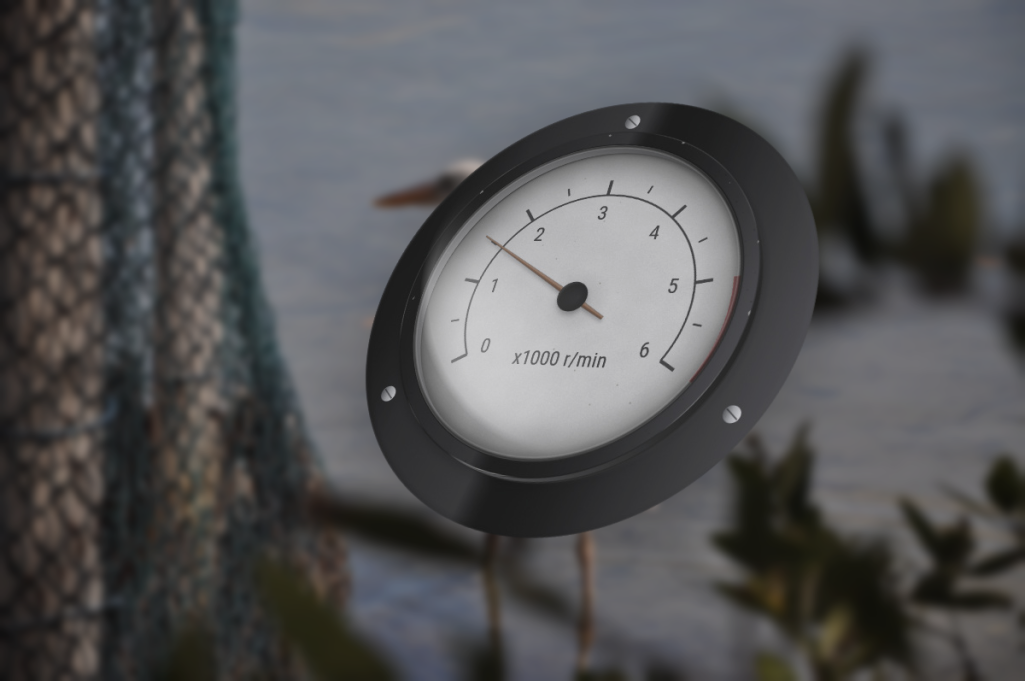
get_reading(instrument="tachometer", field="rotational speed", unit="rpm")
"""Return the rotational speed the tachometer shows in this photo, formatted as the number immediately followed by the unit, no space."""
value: 1500rpm
